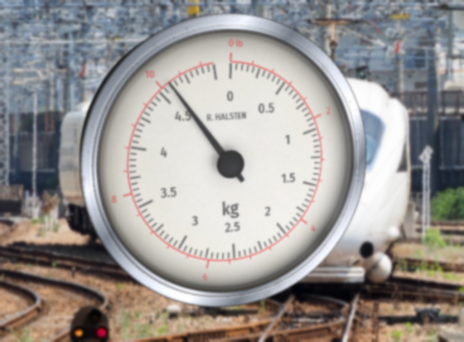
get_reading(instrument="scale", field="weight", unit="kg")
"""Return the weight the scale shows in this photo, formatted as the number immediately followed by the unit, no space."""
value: 4.6kg
